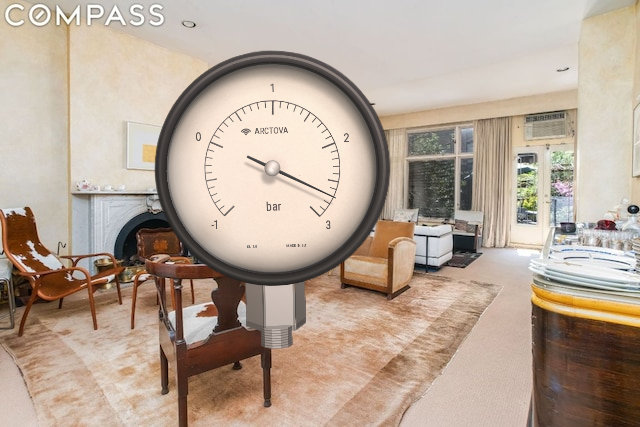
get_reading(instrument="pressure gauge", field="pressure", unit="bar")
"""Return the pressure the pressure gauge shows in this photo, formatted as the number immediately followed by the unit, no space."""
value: 2.7bar
